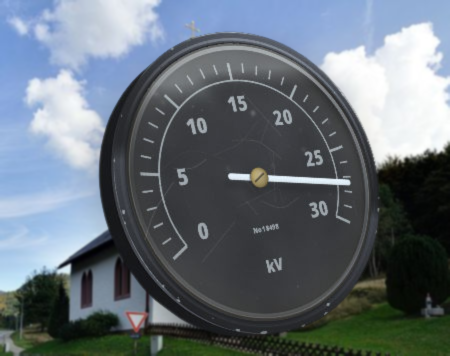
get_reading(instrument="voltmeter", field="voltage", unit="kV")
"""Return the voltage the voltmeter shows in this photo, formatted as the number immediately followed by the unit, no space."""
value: 27.5kV
